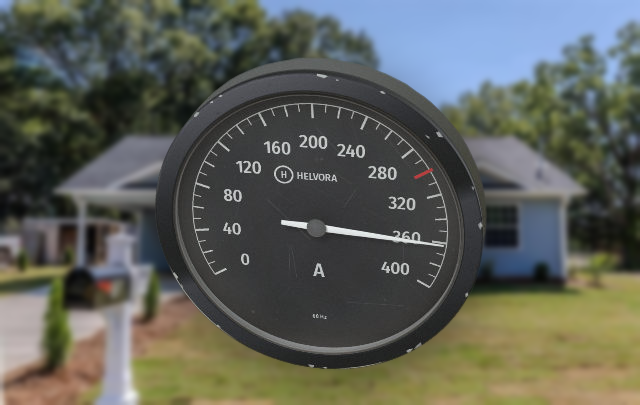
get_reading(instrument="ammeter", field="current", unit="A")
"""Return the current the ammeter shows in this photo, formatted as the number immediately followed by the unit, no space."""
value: 360A
